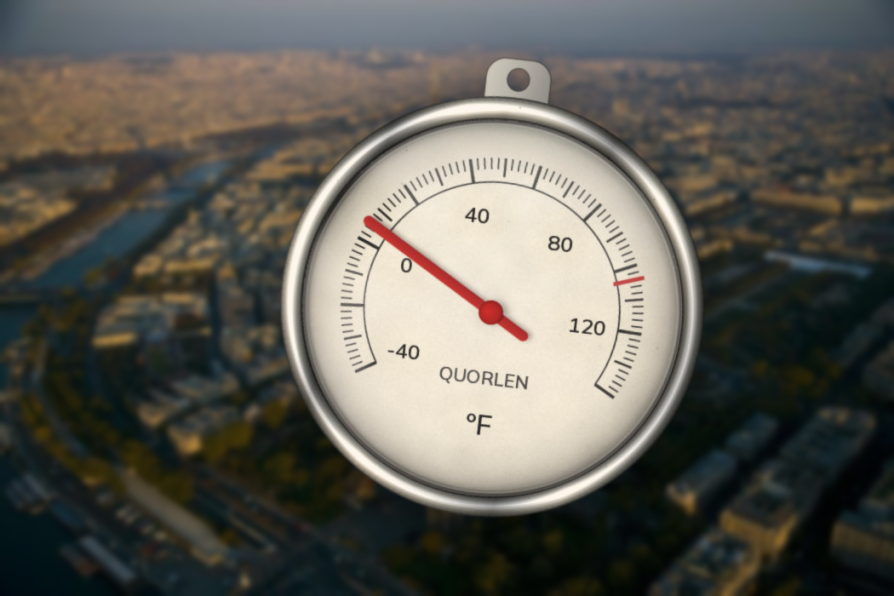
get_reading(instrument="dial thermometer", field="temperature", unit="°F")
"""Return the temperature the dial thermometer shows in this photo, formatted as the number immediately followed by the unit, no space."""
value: 6°F
